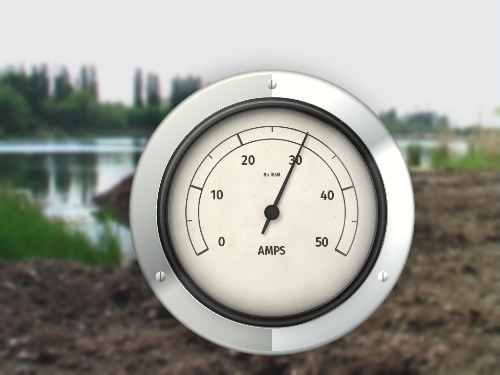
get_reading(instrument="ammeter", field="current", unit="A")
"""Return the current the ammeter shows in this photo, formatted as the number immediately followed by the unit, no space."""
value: 30A
